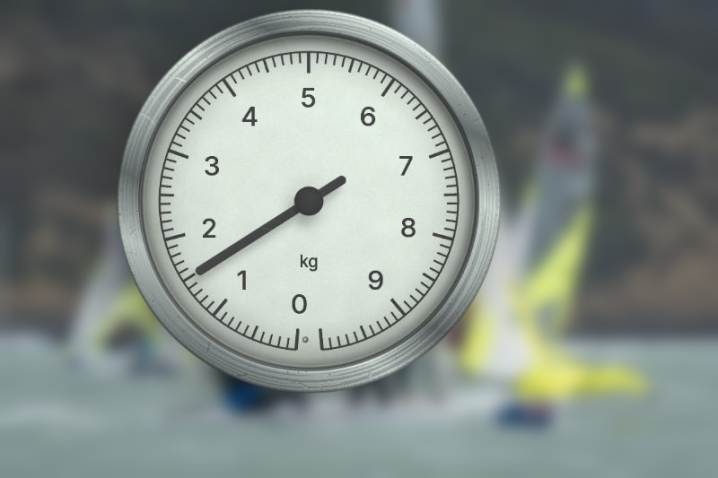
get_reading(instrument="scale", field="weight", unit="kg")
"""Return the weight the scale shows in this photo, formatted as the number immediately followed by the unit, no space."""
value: 1.5kg
